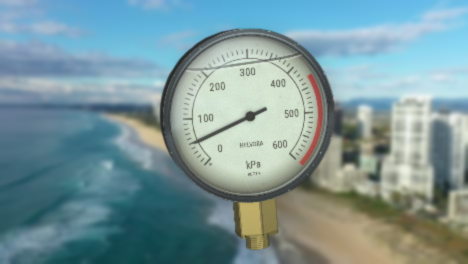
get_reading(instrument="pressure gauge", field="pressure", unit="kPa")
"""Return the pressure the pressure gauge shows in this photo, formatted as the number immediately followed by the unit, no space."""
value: 50kPa
